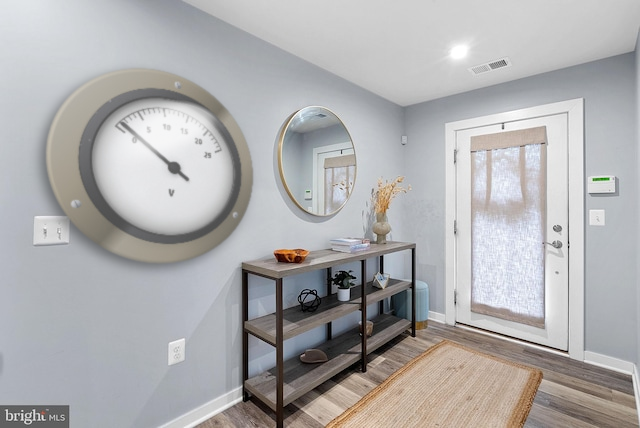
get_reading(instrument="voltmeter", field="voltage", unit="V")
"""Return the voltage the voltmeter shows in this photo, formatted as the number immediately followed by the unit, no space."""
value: 1V
